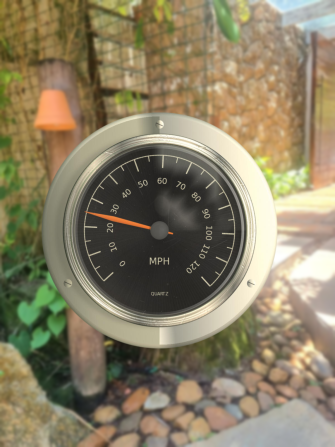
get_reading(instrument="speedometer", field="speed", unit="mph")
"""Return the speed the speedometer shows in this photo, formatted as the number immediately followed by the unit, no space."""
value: 25mph
